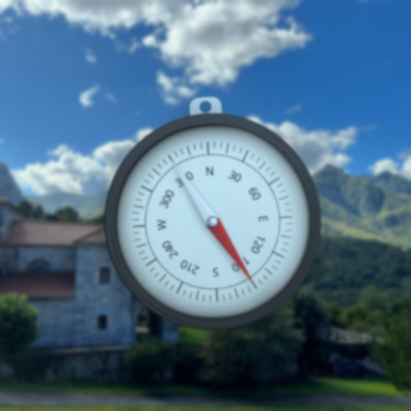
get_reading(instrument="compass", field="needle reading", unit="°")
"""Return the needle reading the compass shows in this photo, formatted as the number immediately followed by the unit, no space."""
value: 150°
